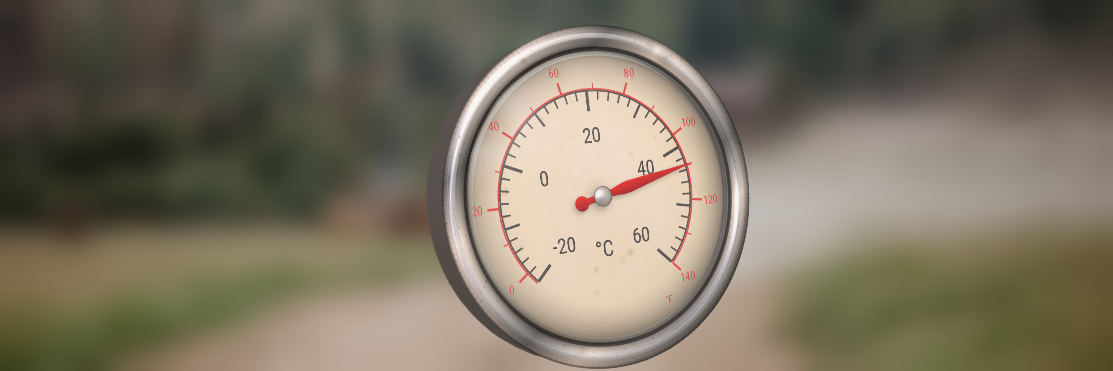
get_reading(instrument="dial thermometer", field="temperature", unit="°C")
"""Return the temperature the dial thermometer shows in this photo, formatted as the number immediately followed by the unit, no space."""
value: 43°C
